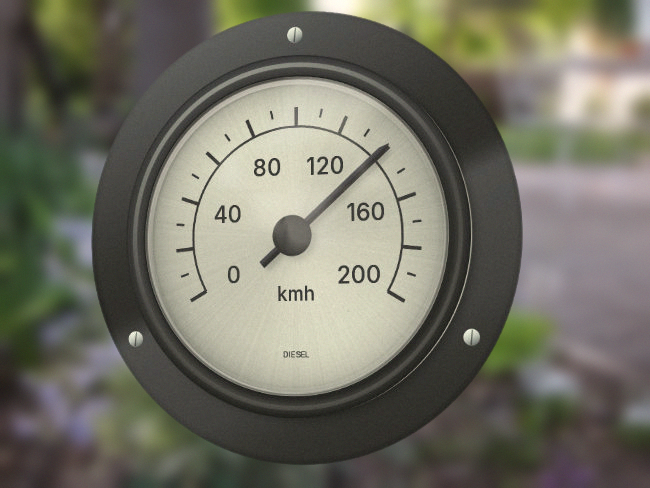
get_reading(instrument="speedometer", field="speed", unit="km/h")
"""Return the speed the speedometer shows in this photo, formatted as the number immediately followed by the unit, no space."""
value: 140km/h
